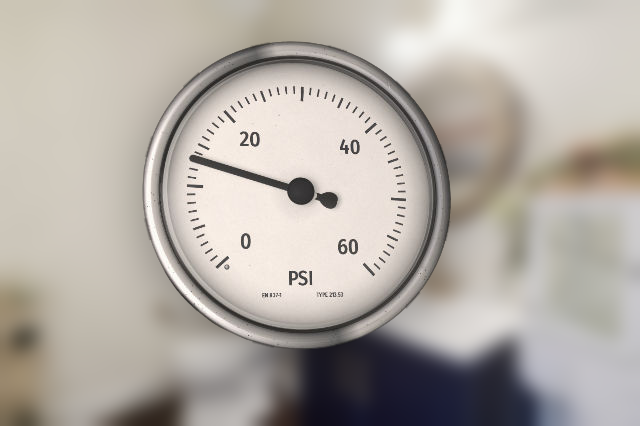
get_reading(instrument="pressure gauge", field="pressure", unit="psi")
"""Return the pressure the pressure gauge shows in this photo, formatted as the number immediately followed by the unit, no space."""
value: 13psi
